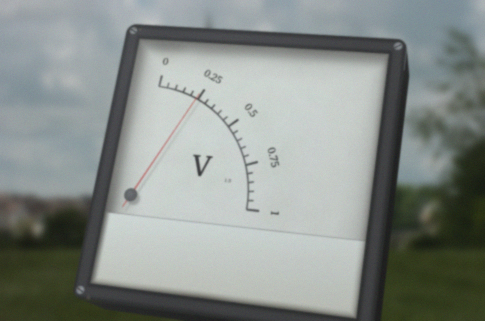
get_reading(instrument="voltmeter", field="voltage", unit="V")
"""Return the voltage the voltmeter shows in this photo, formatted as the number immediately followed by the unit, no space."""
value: 0.25V
